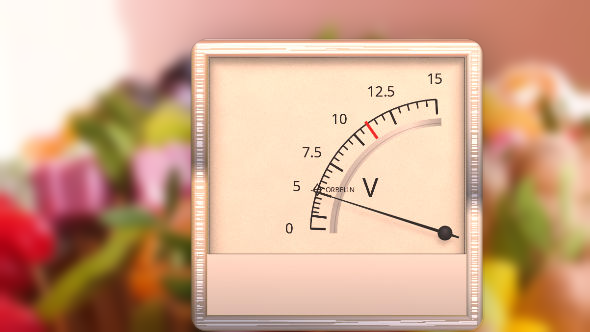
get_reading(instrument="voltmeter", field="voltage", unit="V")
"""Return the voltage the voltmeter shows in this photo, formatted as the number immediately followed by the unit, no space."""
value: 5V
